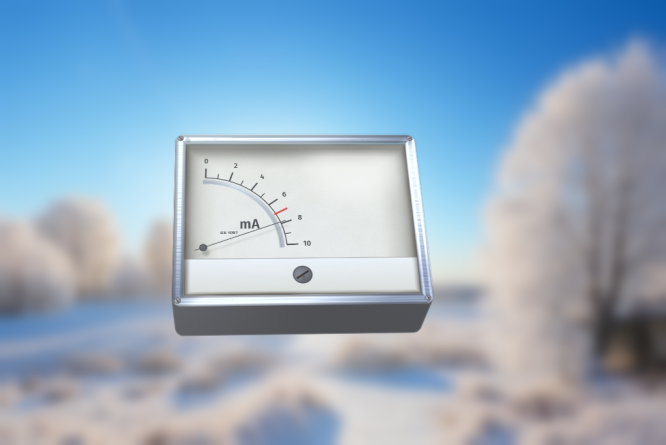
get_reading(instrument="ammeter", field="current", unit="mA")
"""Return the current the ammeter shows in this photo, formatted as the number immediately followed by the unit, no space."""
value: 8mA
